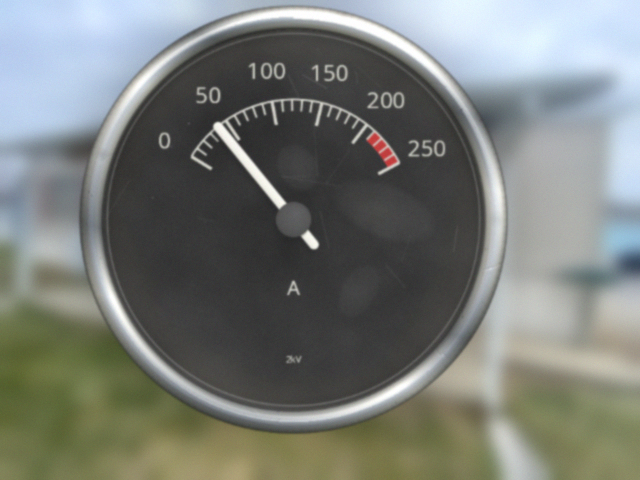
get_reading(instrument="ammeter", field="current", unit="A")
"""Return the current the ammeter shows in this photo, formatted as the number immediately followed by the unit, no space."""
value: 40A
